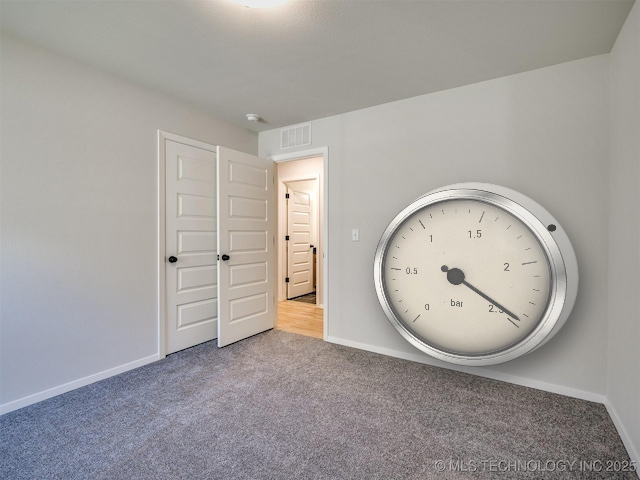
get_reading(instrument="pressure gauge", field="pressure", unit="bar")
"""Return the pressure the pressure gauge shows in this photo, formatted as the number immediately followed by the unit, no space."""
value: 2.45bar
